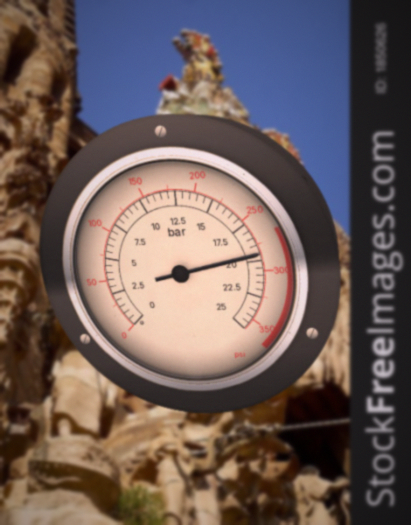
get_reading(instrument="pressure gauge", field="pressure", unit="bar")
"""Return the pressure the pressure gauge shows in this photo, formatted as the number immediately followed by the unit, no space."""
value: 19.5bar
